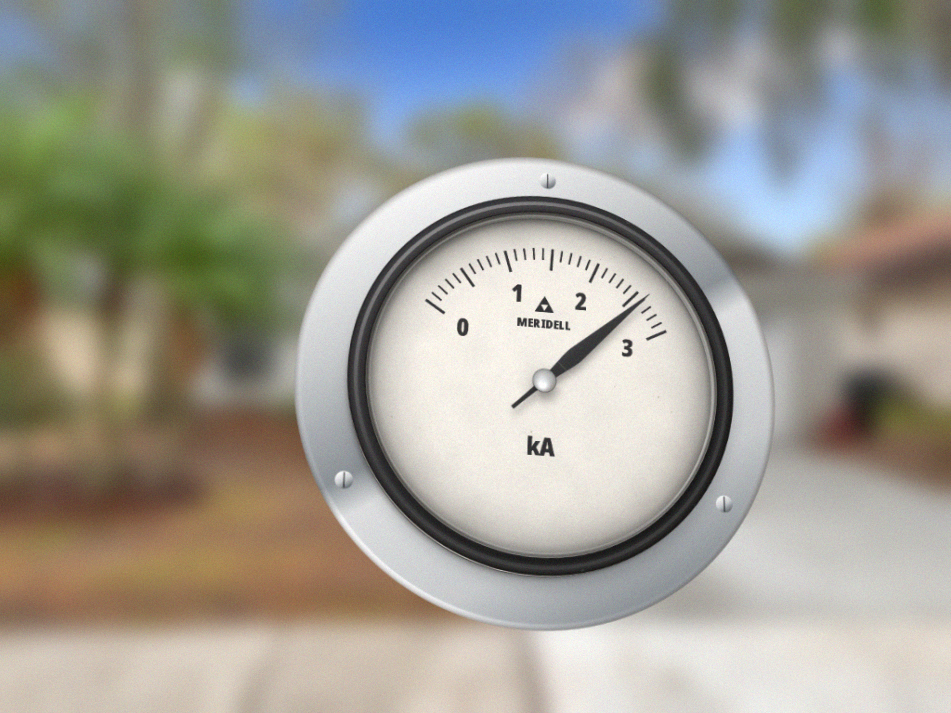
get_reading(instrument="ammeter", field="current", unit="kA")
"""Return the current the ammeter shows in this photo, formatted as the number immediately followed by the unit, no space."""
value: 2.6kA
